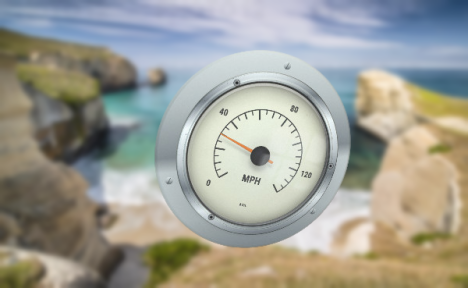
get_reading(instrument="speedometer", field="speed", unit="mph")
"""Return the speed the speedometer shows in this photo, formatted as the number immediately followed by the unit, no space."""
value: 30mph
